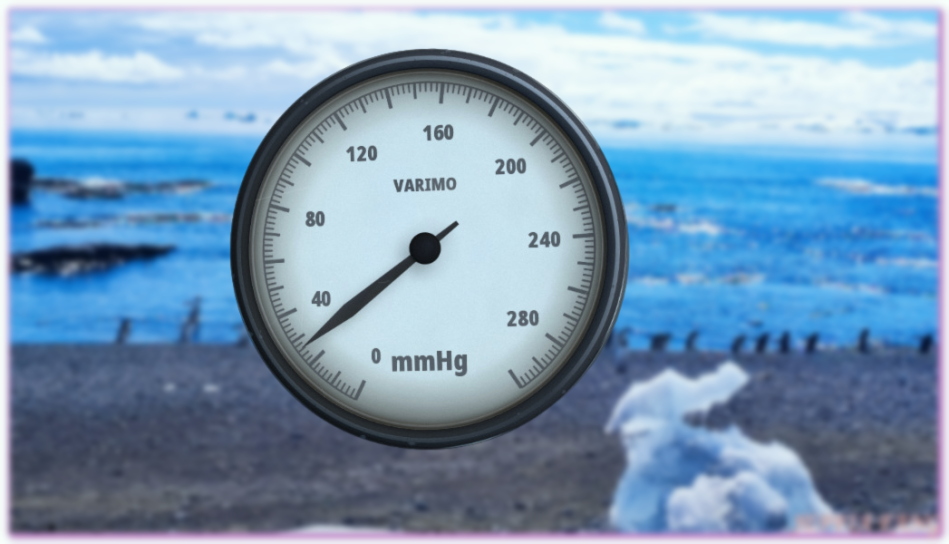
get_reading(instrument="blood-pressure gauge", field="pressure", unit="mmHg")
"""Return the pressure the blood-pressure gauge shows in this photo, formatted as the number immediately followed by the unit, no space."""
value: 26mmHg
